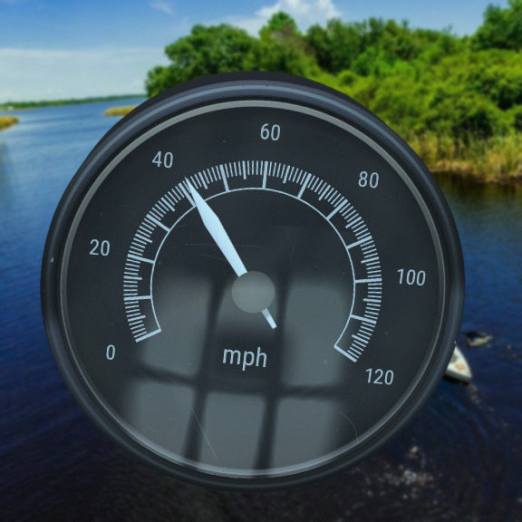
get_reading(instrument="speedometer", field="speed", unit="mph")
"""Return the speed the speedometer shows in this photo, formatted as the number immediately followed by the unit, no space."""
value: 42mph
